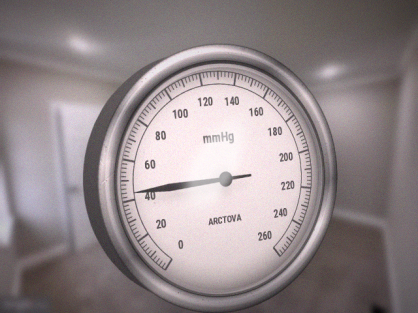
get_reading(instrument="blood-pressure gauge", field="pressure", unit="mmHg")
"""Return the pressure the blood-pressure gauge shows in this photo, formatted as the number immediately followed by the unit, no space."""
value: 44mmHg
